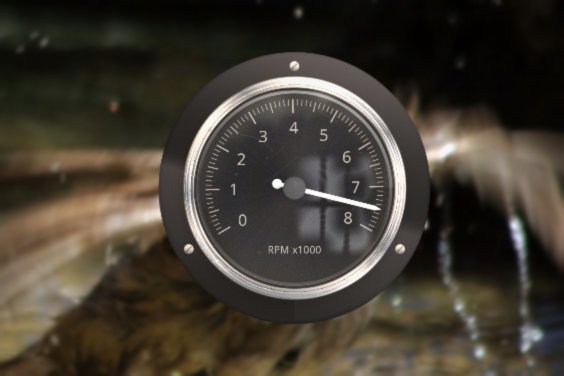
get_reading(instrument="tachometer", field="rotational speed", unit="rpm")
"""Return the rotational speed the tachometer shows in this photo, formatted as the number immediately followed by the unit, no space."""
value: 7500rpm
